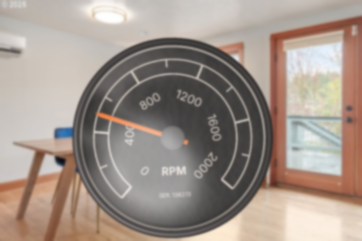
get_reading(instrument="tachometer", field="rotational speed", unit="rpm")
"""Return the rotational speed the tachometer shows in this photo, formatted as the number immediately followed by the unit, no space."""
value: 500rpm
